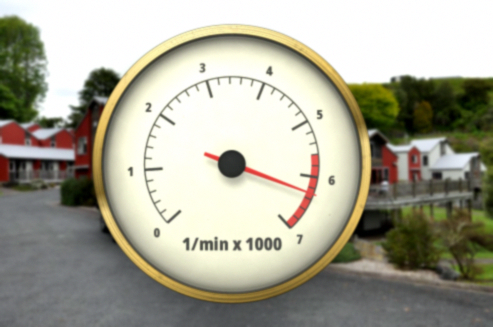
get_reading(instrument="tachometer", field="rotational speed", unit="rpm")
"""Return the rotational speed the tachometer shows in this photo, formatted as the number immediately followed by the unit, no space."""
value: 6300rpm
